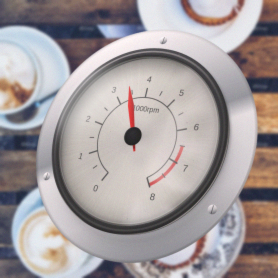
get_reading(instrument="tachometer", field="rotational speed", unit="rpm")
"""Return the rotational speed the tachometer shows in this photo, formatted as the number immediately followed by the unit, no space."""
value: 3500rpm
